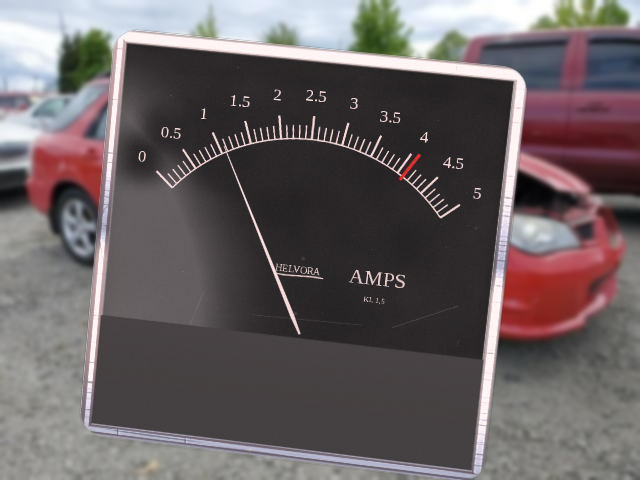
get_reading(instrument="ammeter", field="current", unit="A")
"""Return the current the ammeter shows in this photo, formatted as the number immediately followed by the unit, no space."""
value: 1.1A
